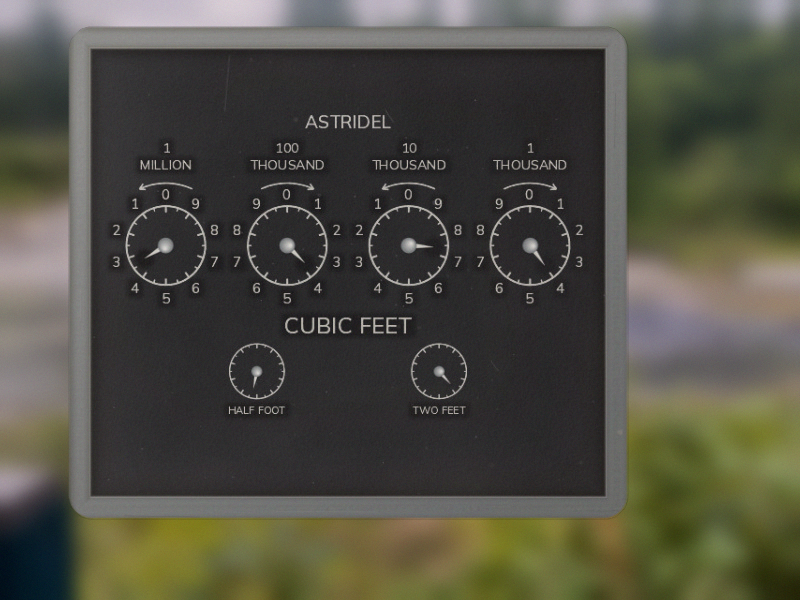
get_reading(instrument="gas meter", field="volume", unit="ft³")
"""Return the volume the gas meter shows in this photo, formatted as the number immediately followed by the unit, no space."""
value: 337400ft³
